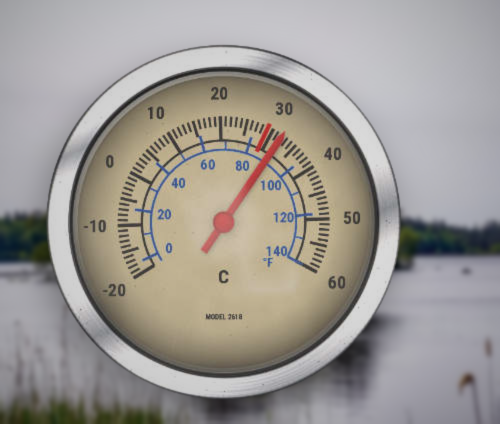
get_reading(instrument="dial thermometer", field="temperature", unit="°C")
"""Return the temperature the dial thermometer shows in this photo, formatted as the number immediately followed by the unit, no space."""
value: 32°C
